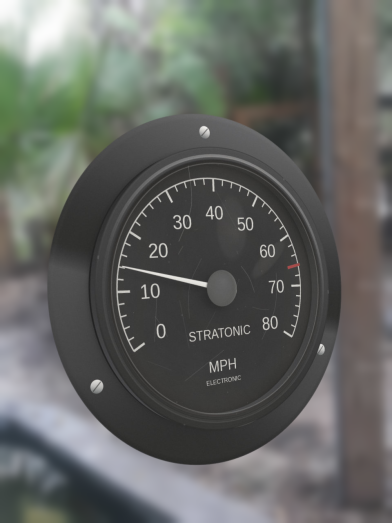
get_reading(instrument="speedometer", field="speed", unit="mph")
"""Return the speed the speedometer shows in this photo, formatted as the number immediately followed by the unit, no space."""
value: 14mph
